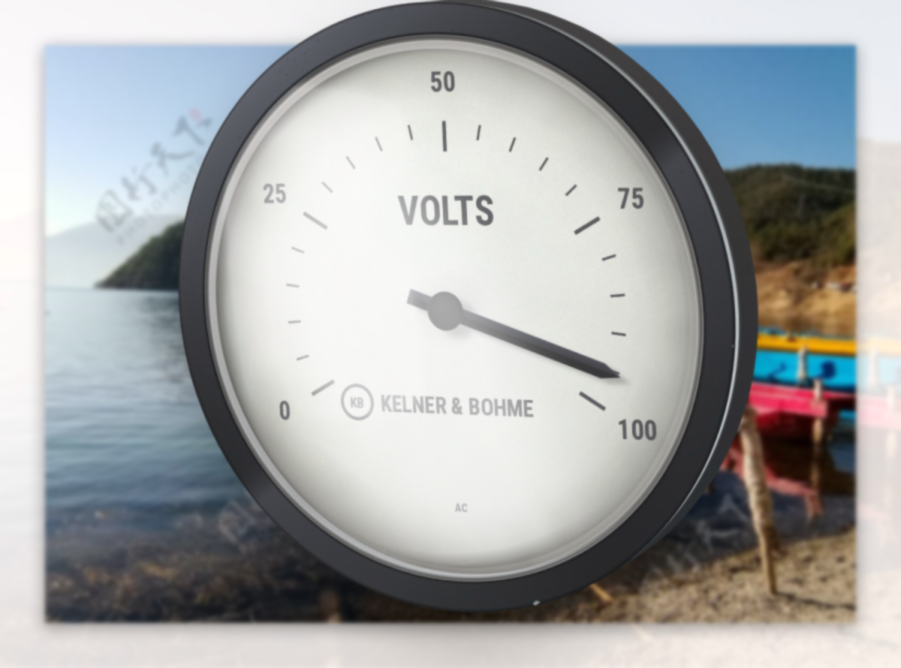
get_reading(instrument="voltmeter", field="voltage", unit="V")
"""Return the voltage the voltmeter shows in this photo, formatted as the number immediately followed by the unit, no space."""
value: 95V
